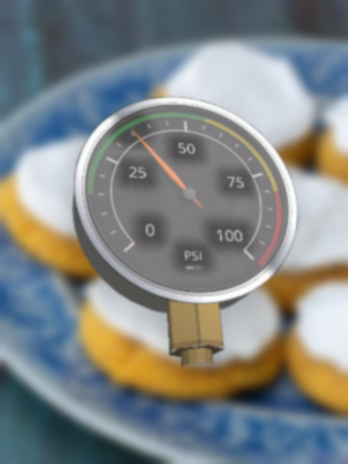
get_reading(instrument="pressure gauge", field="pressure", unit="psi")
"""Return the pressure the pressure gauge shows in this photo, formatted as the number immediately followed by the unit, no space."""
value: 35psi
